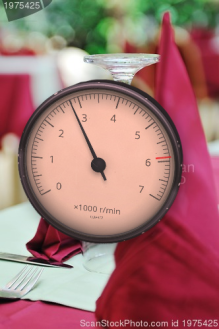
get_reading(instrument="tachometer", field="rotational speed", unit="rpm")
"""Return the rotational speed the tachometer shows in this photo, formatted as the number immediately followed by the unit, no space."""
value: 2800rpm
